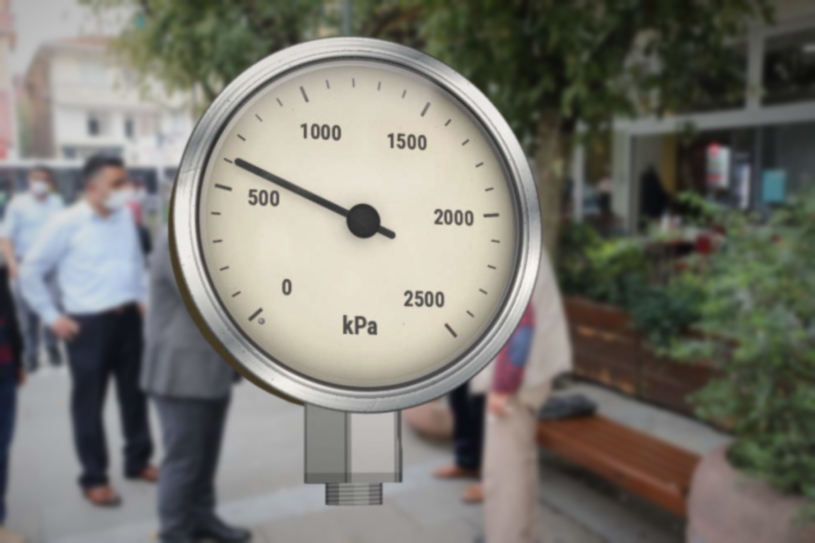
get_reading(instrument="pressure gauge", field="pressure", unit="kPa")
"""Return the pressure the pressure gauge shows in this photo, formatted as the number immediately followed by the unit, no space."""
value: 600kPa
